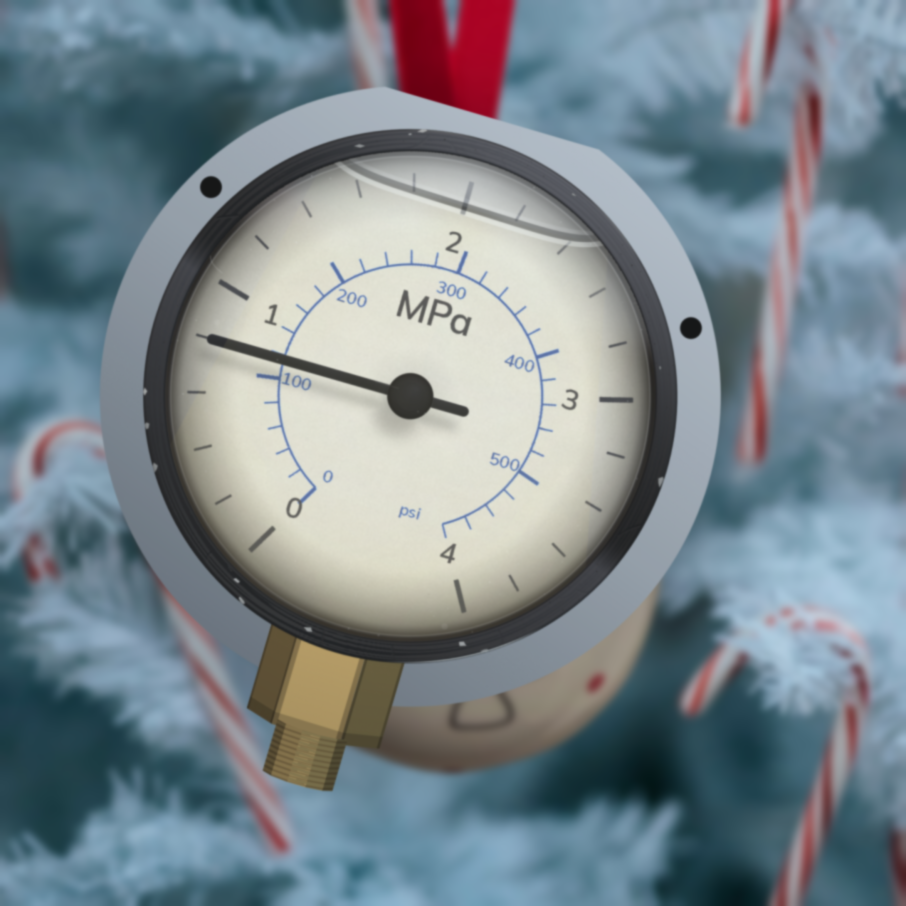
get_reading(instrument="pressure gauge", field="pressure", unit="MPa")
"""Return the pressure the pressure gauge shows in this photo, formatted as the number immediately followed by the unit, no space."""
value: 0.8MPa
